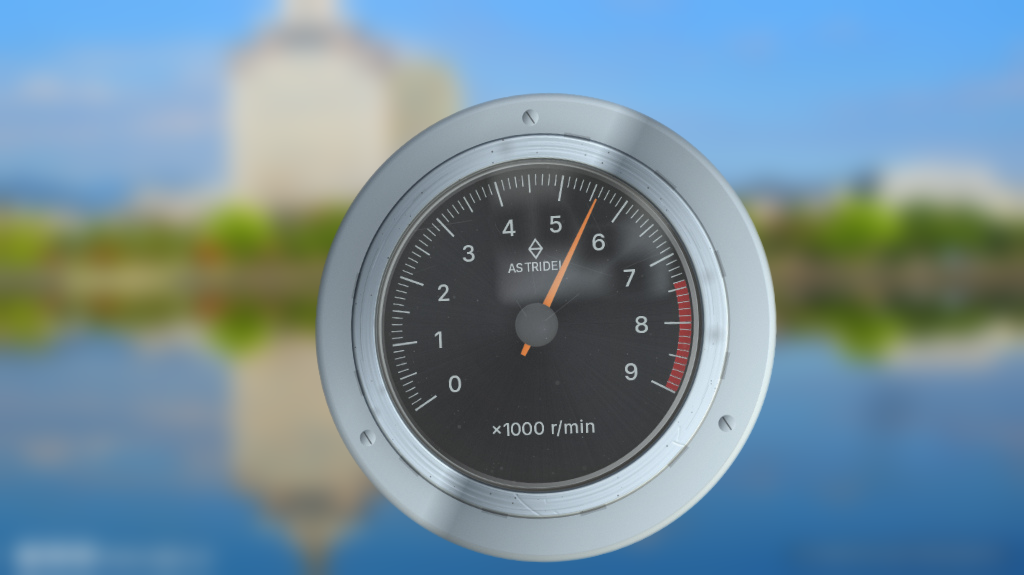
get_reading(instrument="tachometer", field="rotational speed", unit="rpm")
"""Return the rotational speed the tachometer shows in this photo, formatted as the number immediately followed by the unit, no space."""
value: 5600rpm
